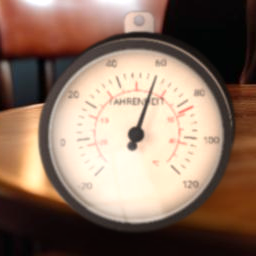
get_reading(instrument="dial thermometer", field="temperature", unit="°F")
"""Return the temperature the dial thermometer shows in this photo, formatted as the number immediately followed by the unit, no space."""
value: 60°F
